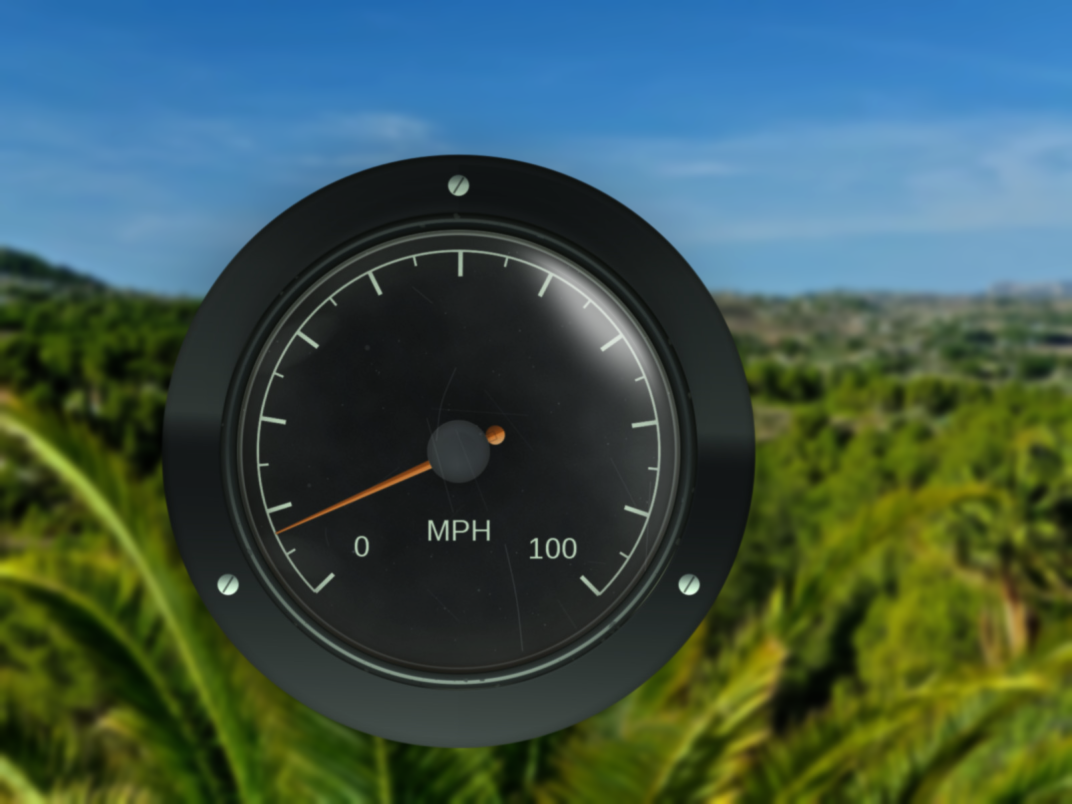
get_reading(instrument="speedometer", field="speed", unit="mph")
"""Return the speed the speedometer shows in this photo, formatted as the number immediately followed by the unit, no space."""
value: 7.5mph
